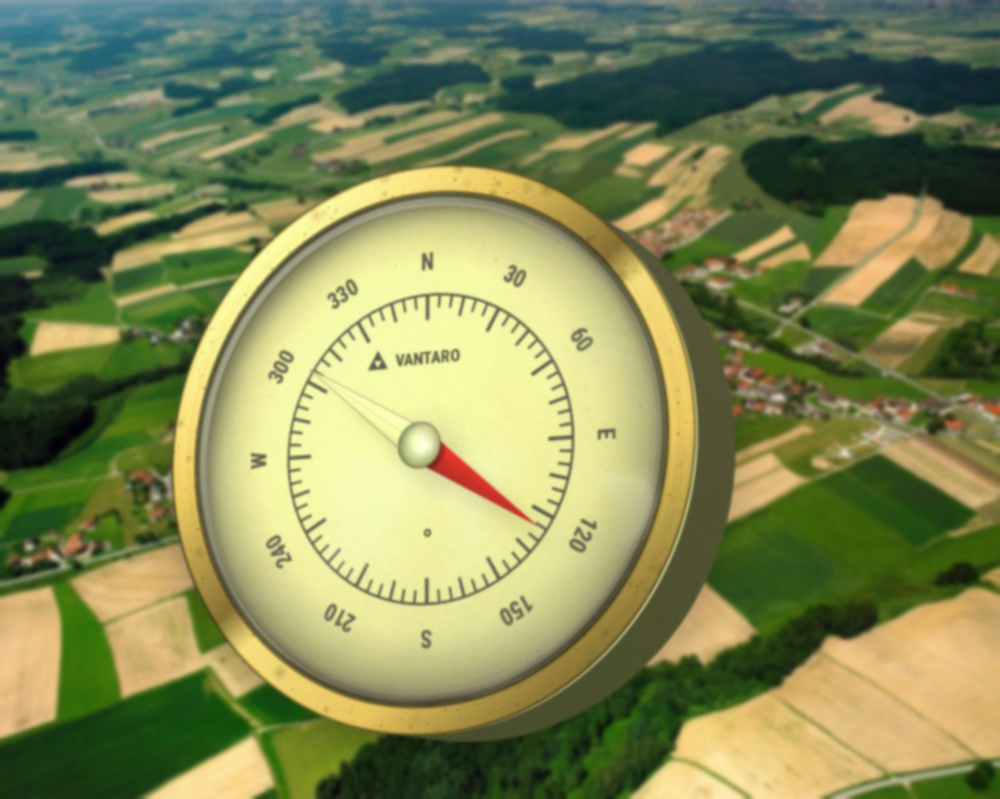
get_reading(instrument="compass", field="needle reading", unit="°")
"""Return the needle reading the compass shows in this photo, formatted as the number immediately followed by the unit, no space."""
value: 125°
